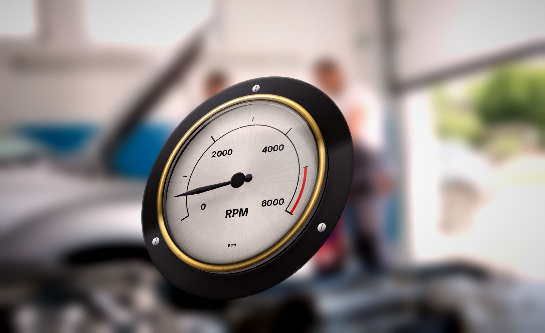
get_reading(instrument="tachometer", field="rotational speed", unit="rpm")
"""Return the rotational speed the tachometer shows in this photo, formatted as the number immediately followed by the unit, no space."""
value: 500rpm
